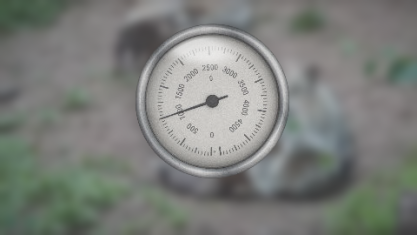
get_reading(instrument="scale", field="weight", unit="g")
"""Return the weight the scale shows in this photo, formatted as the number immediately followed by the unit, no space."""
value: 1000g
